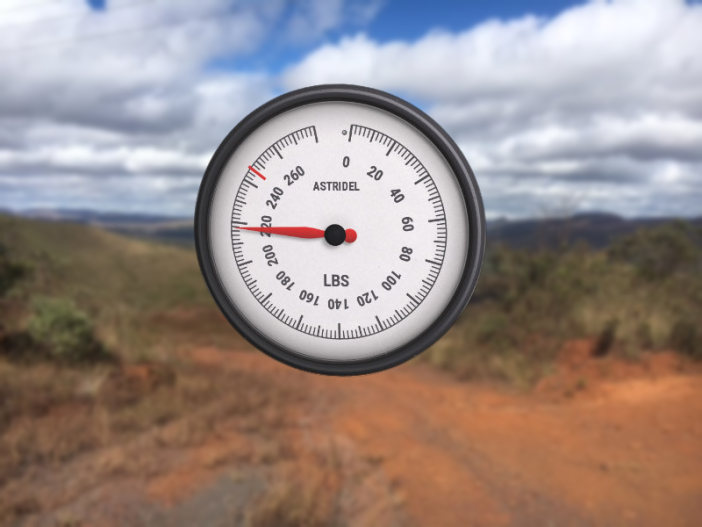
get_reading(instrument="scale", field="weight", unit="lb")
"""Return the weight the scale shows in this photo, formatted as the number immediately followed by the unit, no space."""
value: 218lb
